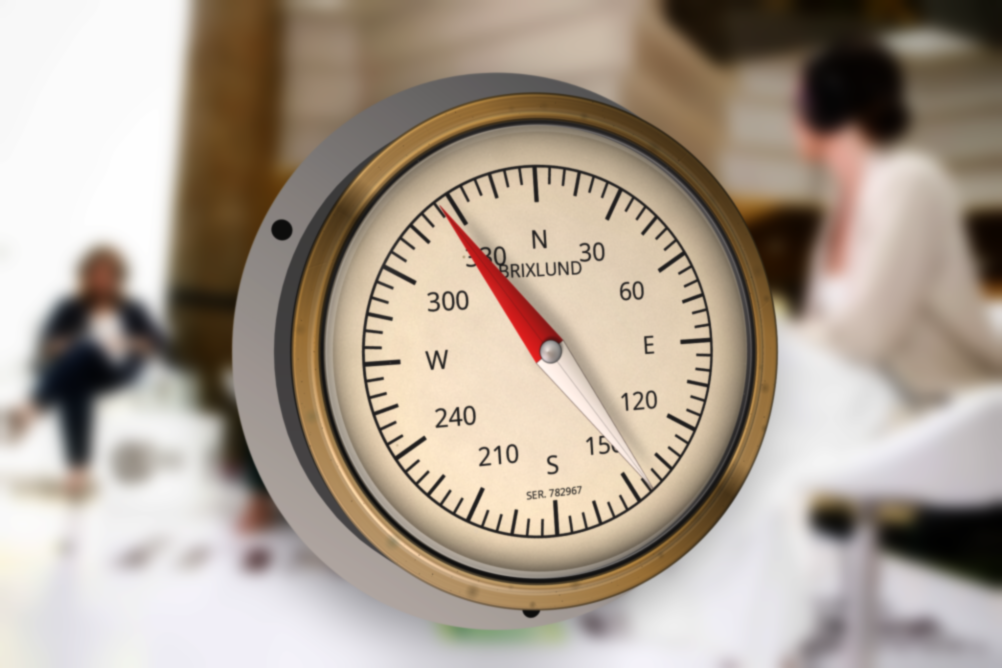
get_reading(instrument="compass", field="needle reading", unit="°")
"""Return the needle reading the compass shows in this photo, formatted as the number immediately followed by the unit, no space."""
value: 325°
